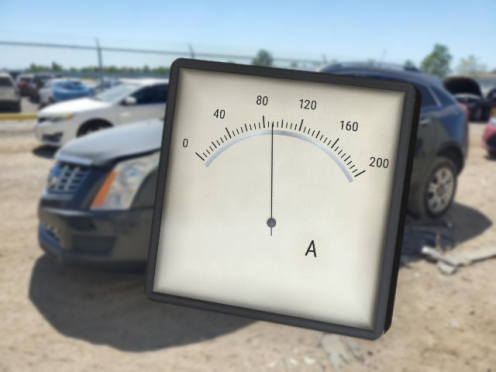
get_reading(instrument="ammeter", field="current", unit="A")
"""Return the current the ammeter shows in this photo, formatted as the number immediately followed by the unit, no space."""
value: 90A
